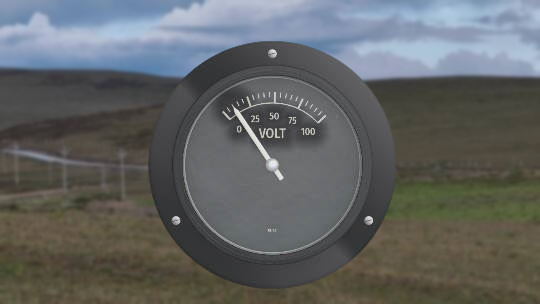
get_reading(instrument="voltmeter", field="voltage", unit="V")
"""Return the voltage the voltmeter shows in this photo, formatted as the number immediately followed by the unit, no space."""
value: 10V
